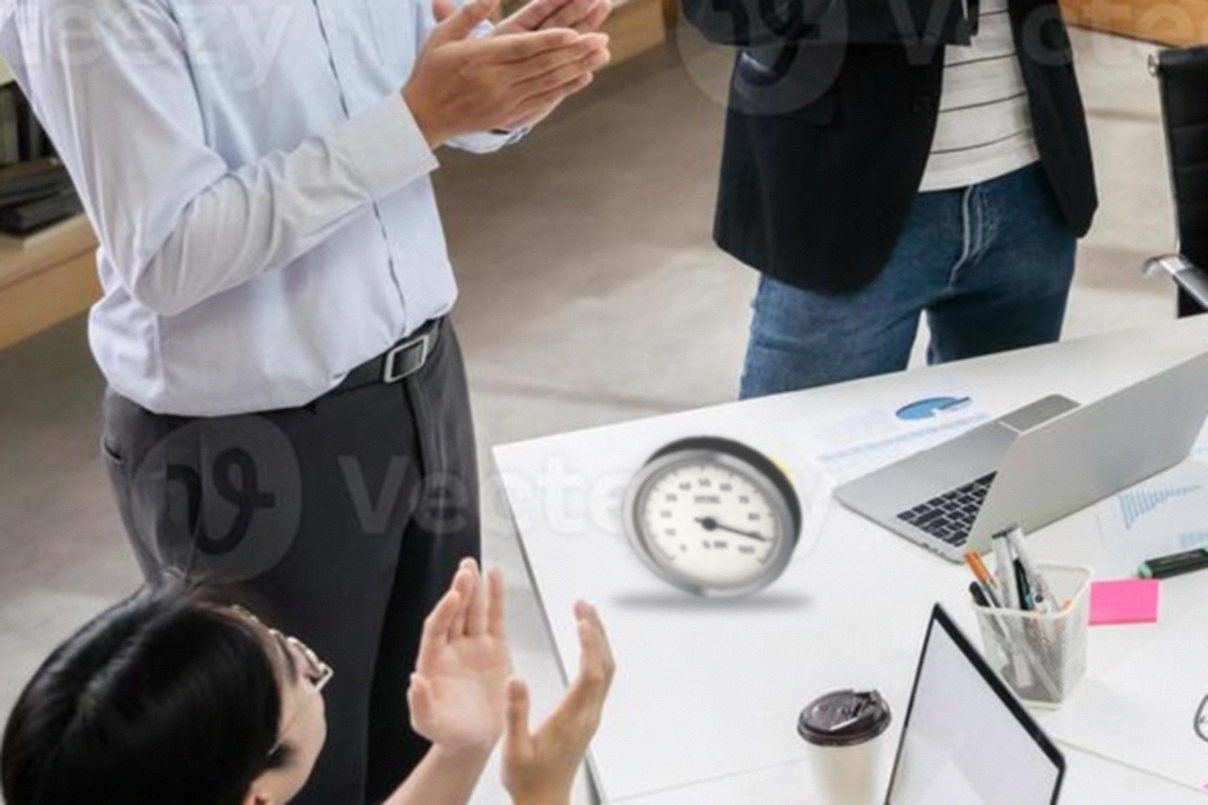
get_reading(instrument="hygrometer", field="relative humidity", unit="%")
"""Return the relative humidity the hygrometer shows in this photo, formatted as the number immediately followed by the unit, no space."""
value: 90%
